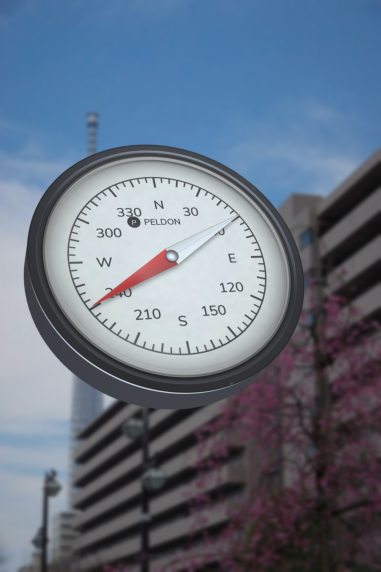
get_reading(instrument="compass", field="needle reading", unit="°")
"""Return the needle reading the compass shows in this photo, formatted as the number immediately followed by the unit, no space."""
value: 240°
